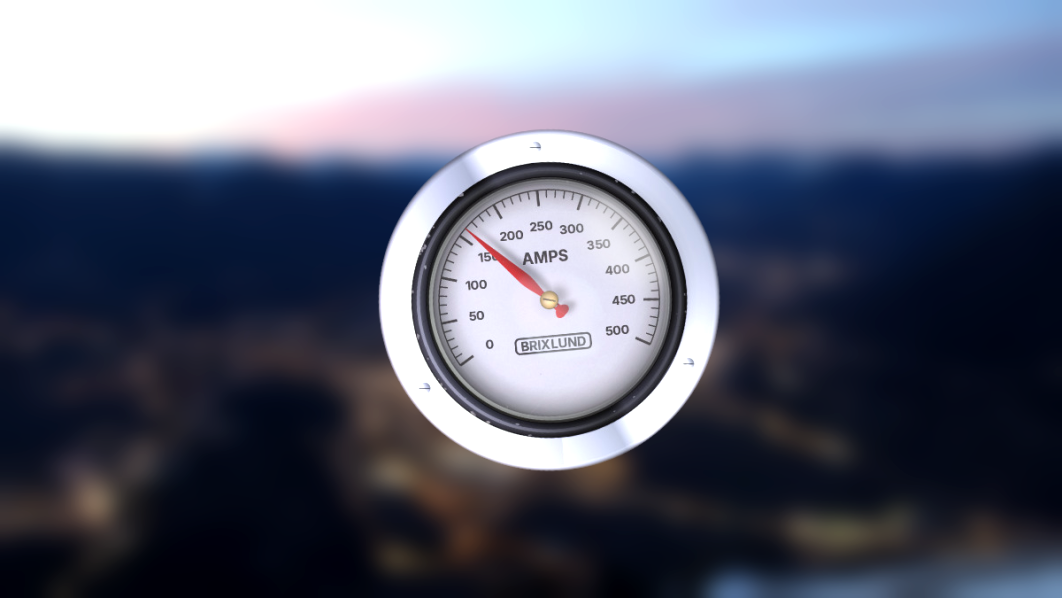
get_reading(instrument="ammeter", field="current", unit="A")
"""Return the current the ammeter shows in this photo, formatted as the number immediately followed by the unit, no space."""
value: 160A
